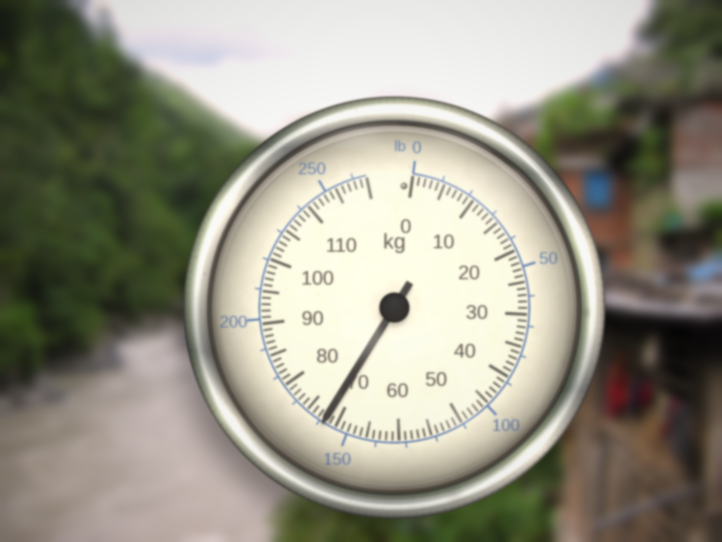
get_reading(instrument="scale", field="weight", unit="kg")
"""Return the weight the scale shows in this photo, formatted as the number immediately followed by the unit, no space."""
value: 72kg
